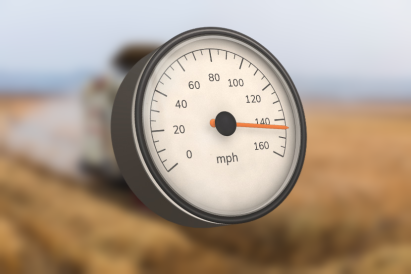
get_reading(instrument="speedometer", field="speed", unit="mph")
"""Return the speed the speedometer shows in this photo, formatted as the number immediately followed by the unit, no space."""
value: 145mph
